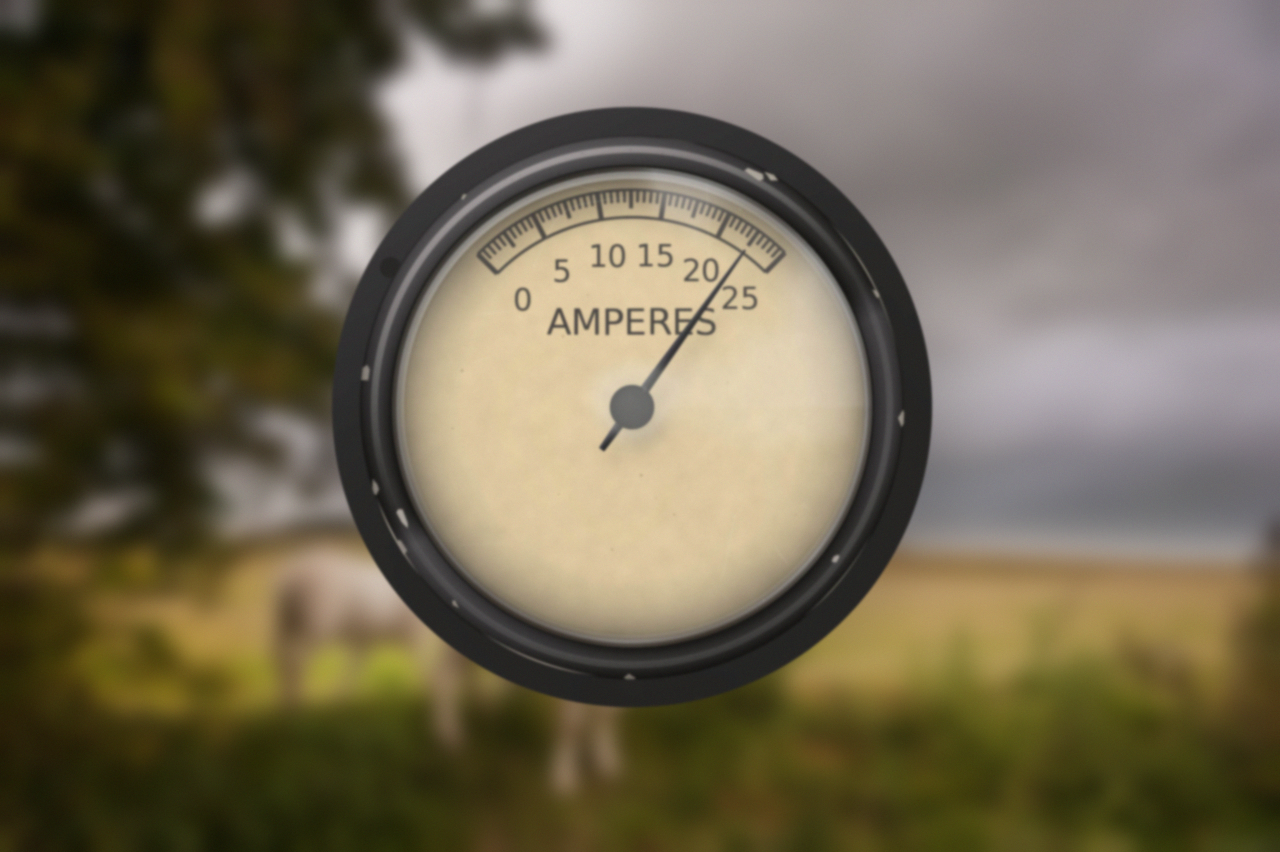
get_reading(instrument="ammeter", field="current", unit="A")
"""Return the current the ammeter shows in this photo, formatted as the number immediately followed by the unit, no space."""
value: 22.5A
